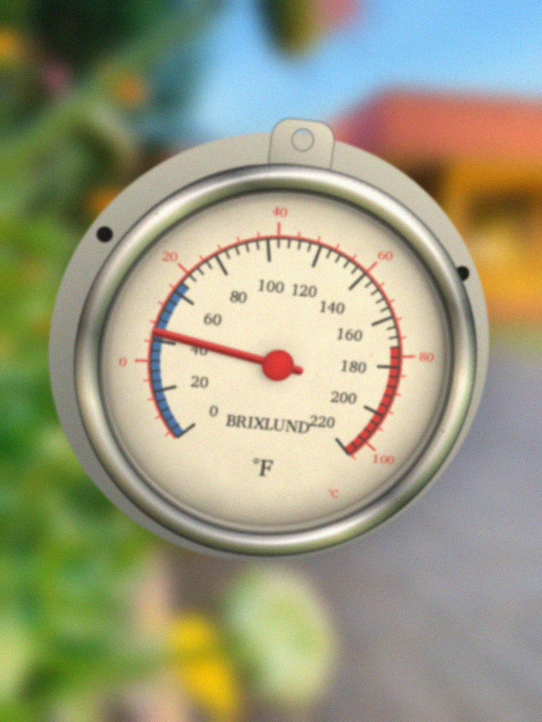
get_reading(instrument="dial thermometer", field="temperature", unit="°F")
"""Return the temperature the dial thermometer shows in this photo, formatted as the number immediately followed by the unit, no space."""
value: 44°F
